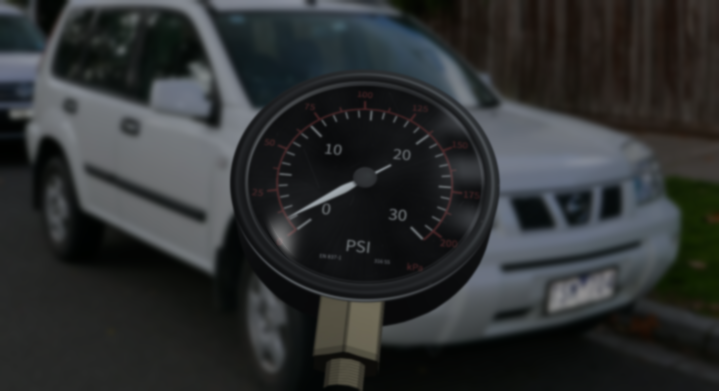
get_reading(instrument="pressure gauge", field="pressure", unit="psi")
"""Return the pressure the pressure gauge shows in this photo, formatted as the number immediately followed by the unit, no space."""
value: 1psi
